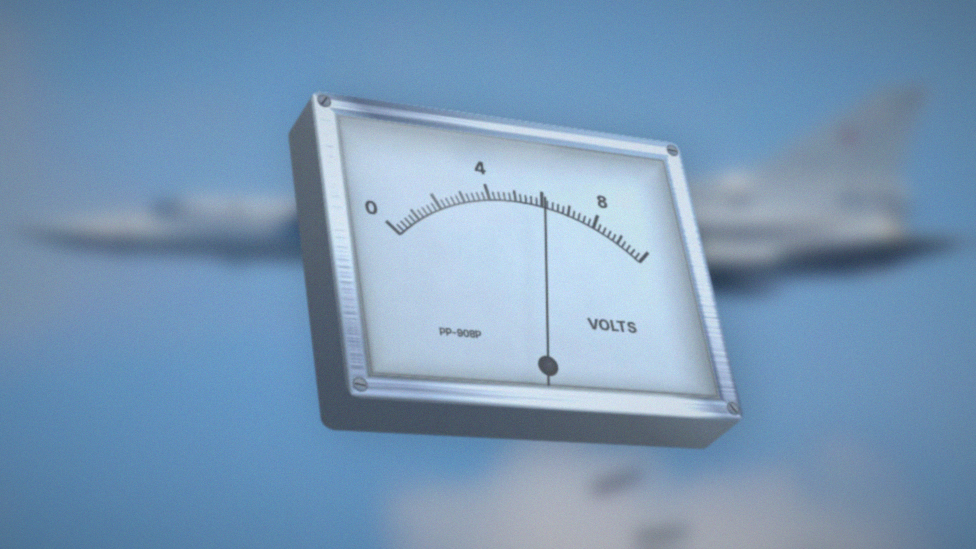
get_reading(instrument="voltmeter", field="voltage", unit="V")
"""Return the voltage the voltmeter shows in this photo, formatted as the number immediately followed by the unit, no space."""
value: 6V
